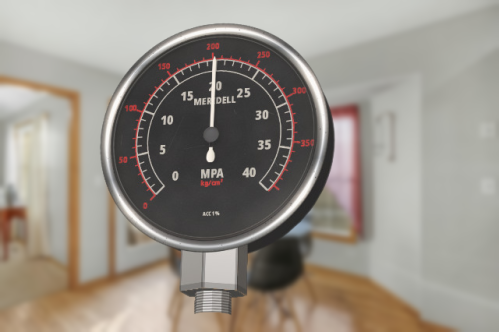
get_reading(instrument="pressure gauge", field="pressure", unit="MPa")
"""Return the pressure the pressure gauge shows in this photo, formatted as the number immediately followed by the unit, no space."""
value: 20MPa
